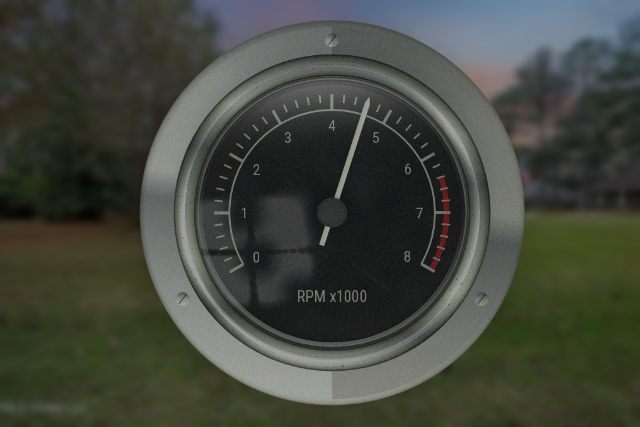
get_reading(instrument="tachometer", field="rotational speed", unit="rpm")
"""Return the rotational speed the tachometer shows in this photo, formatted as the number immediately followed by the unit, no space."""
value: 4600rpm
